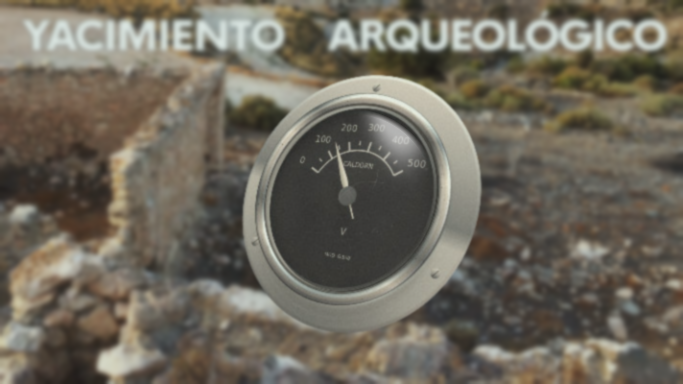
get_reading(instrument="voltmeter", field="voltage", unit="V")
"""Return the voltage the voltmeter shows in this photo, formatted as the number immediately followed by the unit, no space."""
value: 150V
